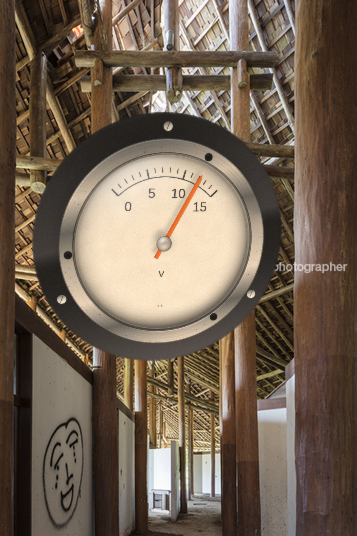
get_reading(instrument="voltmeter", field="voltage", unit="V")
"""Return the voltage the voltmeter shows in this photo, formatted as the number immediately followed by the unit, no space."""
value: 12V
